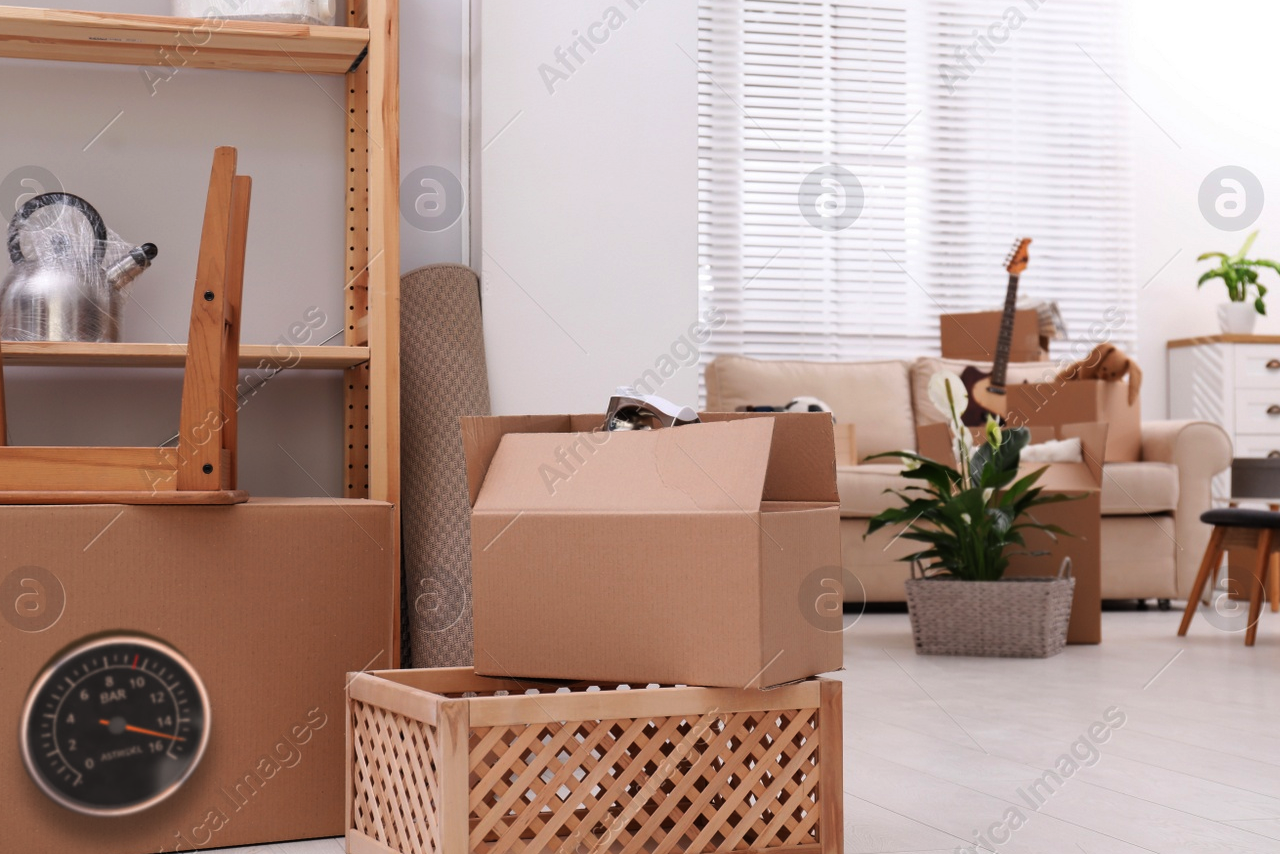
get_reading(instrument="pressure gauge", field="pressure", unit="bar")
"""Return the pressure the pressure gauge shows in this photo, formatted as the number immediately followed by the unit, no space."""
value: 15bar
